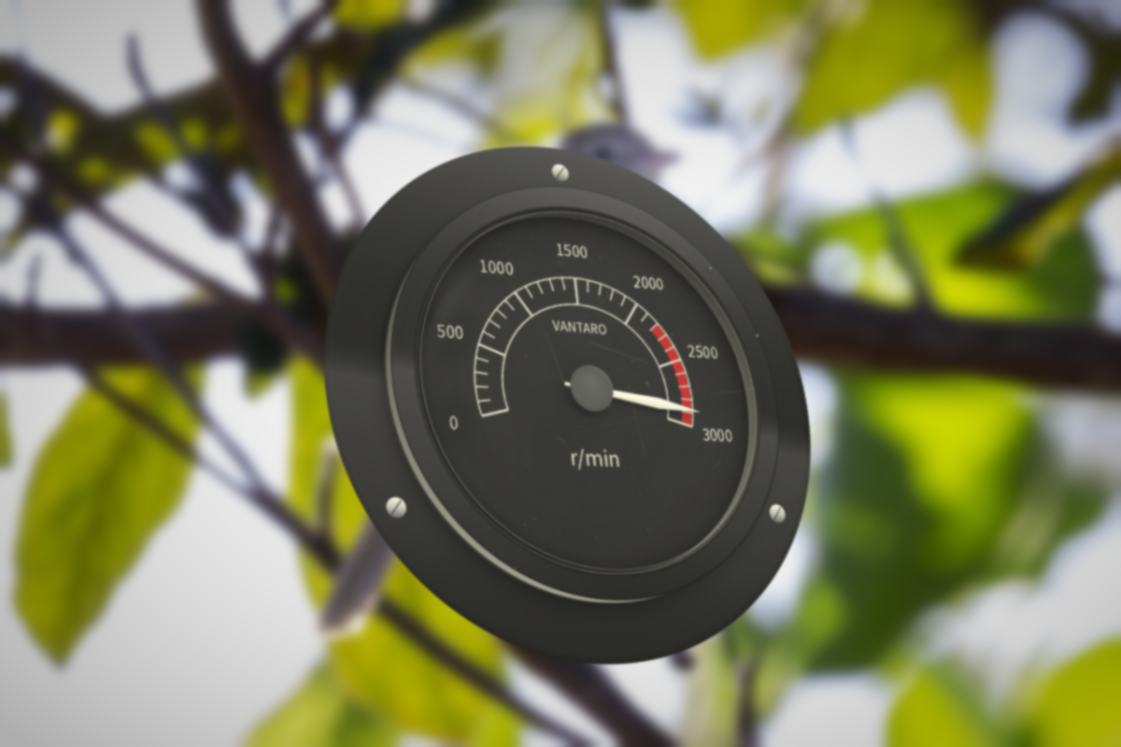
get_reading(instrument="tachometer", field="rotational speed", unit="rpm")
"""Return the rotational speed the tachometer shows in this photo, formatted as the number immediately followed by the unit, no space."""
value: 2900rpm
